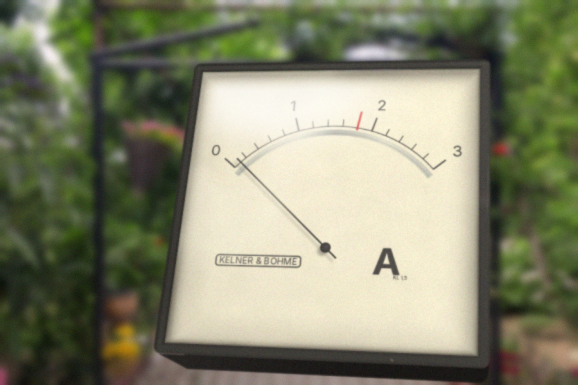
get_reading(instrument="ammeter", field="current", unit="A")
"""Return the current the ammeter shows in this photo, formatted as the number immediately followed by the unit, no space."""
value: 0.1A
